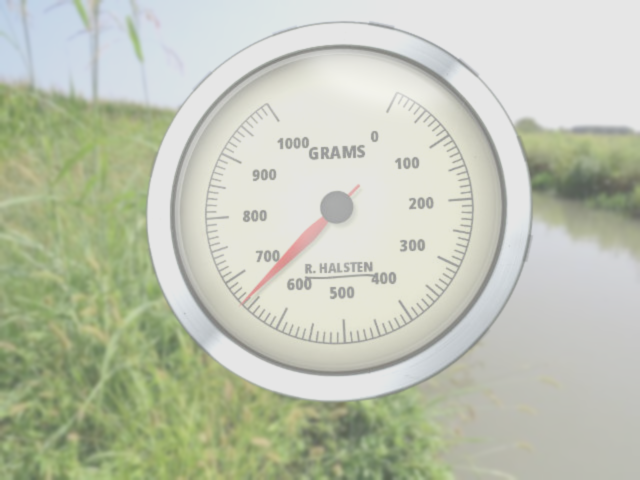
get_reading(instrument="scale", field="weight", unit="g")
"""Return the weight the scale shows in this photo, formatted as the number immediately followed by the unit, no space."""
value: 660g
